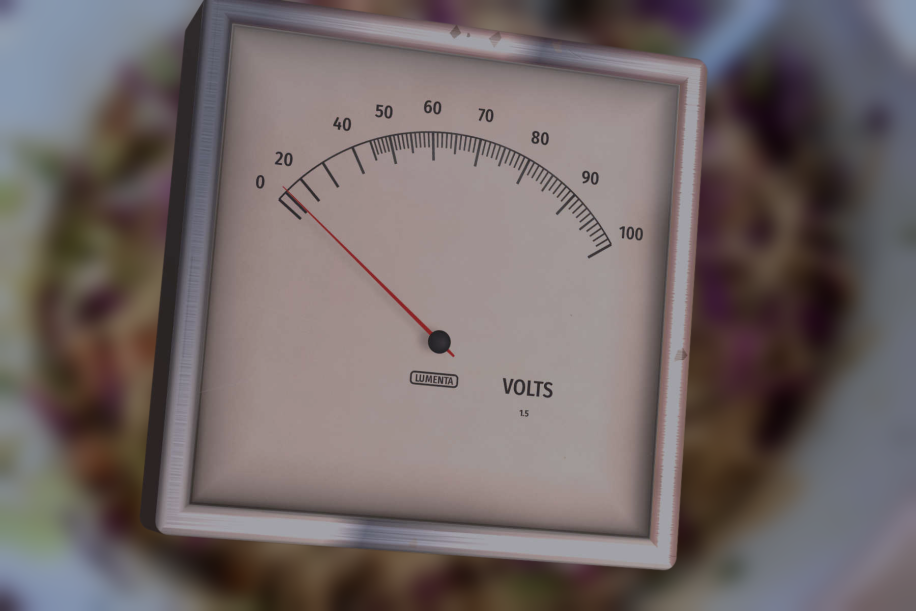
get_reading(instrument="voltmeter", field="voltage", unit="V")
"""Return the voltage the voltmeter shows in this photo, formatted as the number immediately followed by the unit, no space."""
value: 10V
